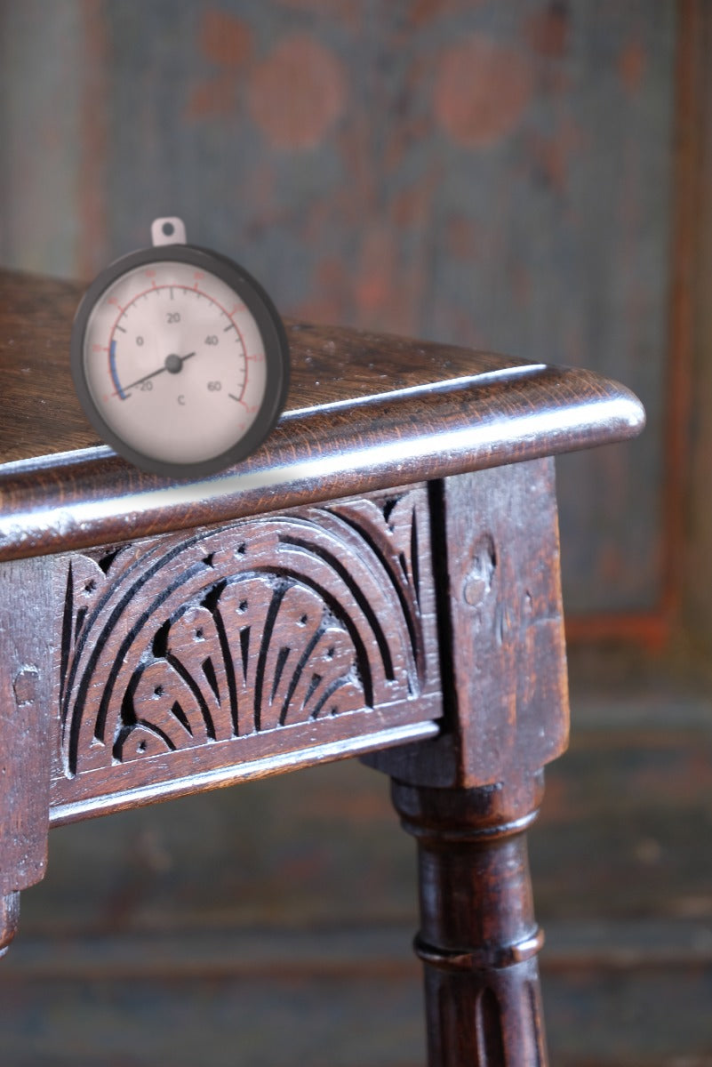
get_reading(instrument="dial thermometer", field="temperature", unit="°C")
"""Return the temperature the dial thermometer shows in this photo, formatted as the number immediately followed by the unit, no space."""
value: -18°C
